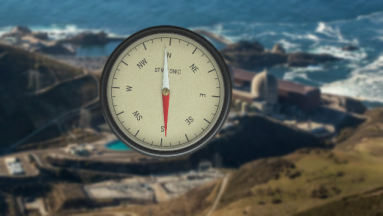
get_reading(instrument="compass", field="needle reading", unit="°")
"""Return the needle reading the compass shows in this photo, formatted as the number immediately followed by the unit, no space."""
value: 175°
